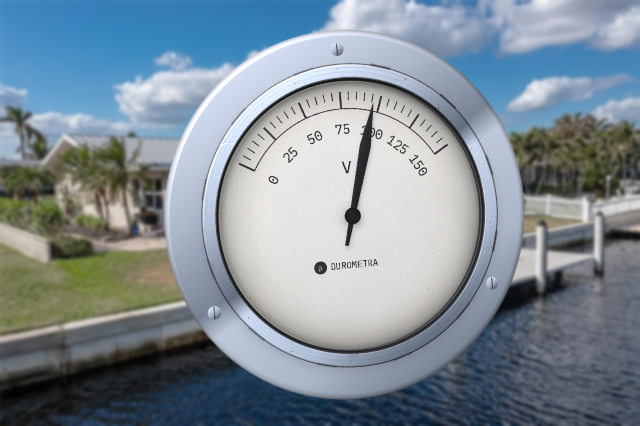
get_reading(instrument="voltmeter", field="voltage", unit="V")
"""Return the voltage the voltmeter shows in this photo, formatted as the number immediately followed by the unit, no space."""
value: 95V
